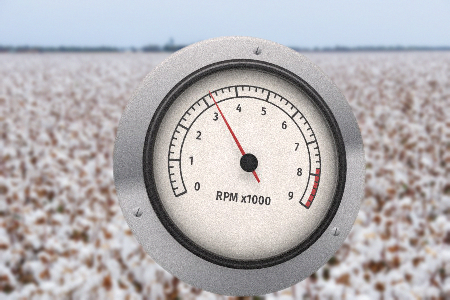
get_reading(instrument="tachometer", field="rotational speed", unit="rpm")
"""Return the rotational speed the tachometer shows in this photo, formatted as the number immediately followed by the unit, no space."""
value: 3200rpm
